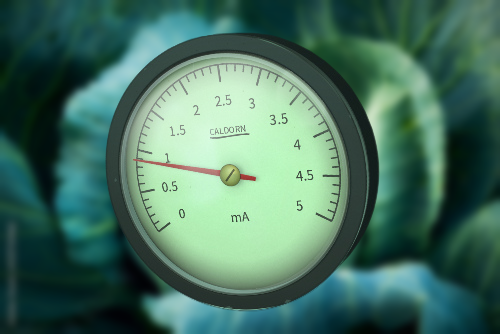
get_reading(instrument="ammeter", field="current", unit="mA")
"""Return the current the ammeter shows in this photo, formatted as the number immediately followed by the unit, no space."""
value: 0.9mA
